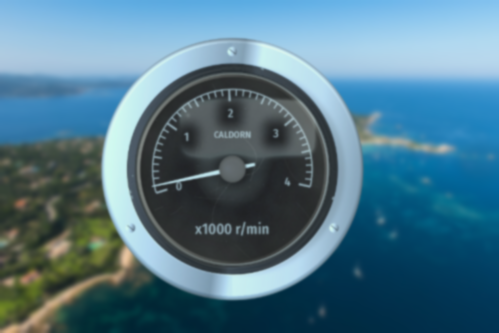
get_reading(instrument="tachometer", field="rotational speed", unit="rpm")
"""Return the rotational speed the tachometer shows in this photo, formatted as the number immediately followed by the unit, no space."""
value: 100rpm
